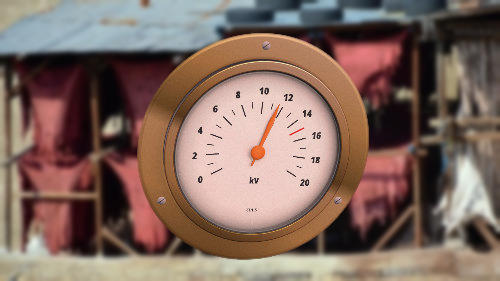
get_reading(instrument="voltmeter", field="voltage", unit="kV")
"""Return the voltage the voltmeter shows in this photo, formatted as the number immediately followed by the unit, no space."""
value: 11.5kV
